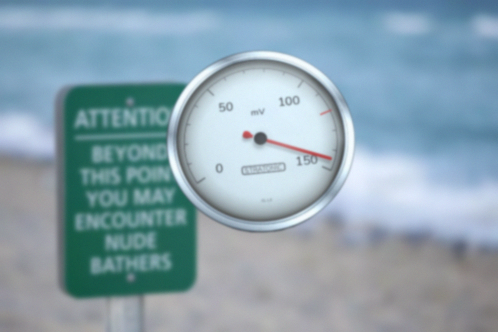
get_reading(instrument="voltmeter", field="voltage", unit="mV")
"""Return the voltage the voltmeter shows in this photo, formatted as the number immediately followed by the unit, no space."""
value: 145mV
